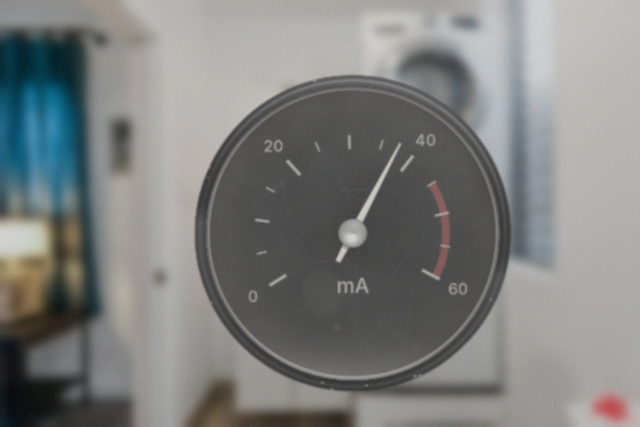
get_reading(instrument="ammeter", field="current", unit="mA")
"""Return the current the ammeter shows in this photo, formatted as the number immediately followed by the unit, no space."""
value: 37.5mA
